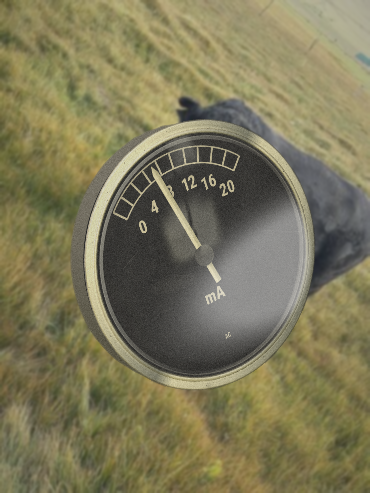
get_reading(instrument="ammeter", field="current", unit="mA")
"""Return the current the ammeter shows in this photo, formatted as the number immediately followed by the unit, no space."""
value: 7mA
